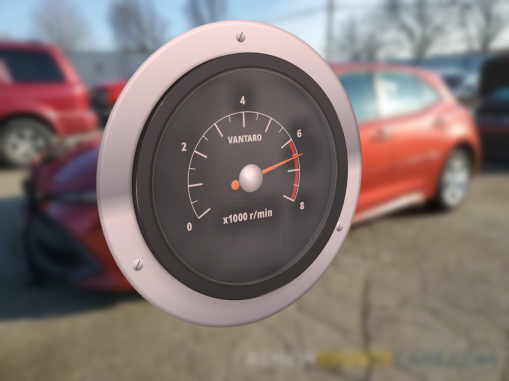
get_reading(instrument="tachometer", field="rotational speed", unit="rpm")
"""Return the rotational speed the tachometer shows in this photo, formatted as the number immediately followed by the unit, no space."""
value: 6500rpm
